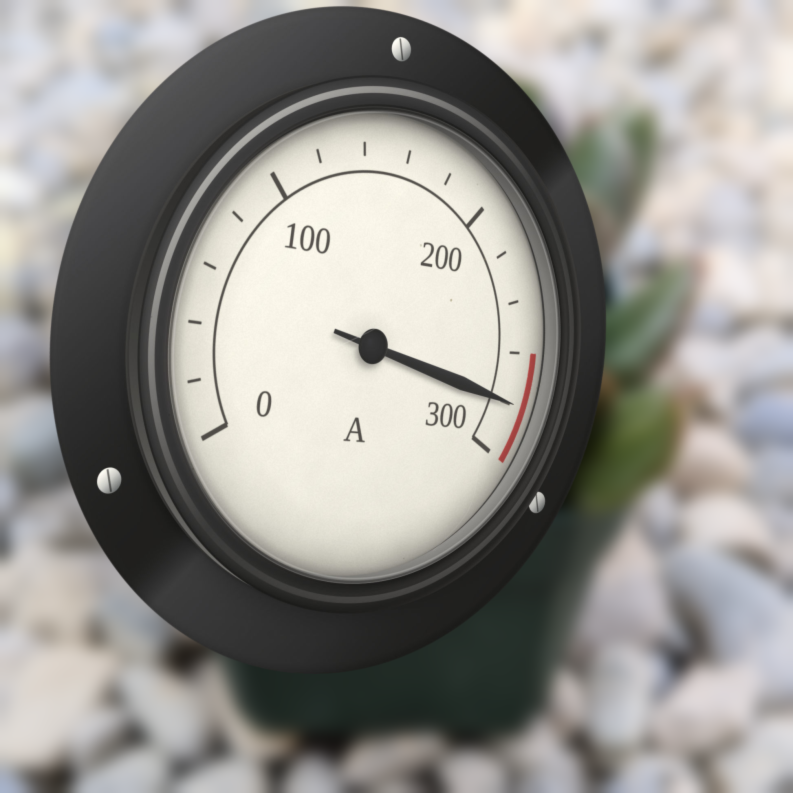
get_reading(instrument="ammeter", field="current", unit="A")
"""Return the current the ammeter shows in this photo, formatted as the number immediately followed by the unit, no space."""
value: 280A
